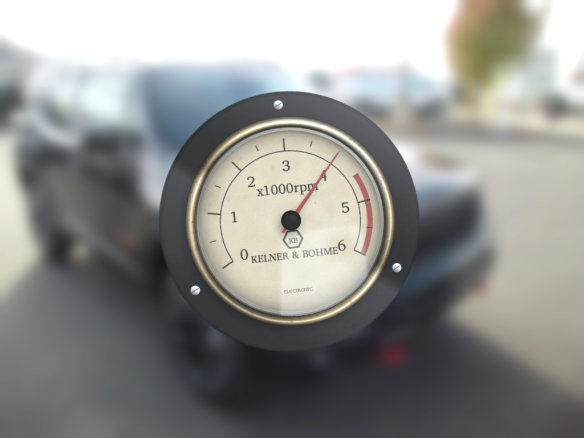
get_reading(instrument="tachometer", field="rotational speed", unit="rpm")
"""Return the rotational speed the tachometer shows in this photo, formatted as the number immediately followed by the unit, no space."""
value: 4000rpm
